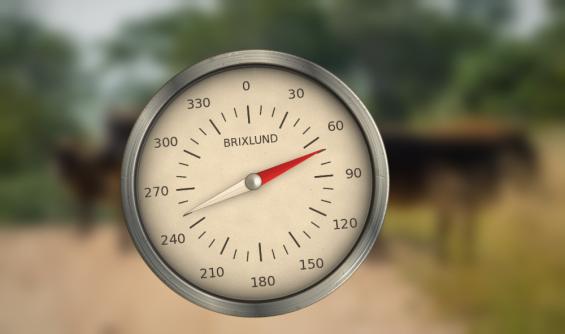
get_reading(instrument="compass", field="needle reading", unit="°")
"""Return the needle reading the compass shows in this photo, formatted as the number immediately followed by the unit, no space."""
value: 70°
